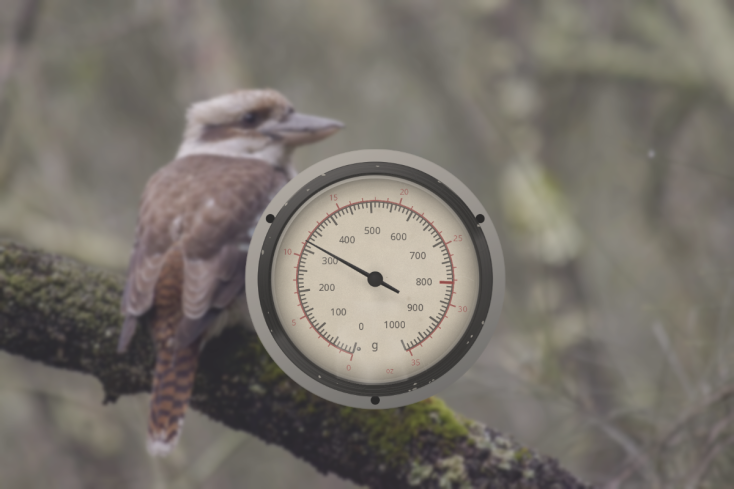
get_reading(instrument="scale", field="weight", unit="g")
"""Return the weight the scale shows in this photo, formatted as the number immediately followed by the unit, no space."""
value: 320g
